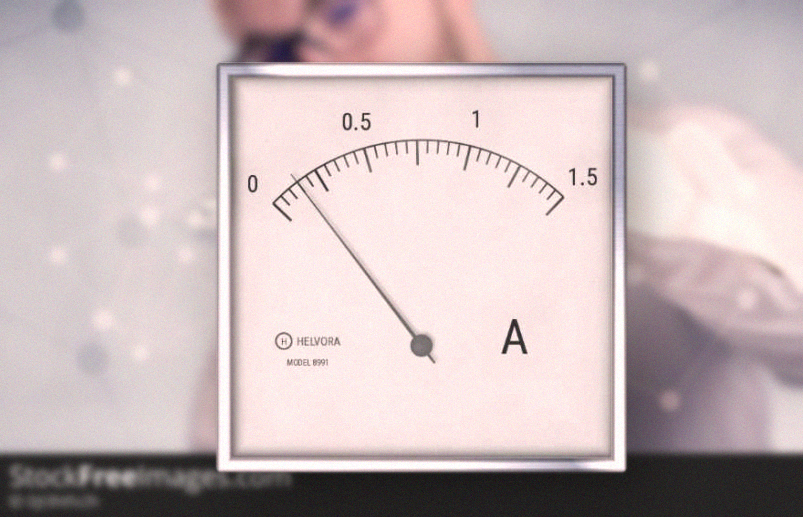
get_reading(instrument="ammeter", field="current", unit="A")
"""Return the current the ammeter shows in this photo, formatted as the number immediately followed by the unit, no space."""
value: 0.15A
